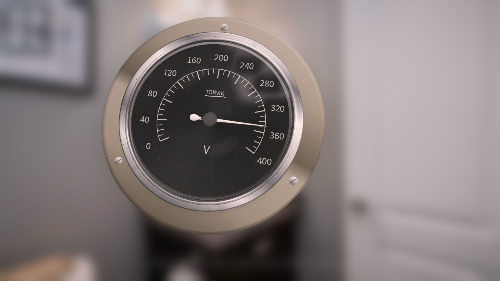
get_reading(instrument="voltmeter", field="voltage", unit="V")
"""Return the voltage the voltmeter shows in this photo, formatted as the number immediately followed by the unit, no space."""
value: 350V
